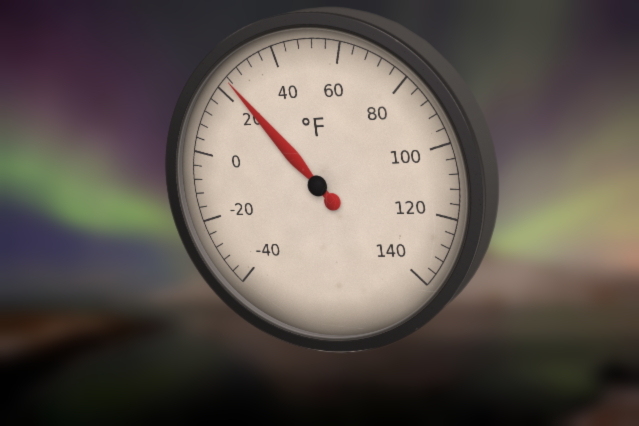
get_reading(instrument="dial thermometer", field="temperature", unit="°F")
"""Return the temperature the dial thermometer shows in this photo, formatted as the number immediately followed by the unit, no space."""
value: 24°F
